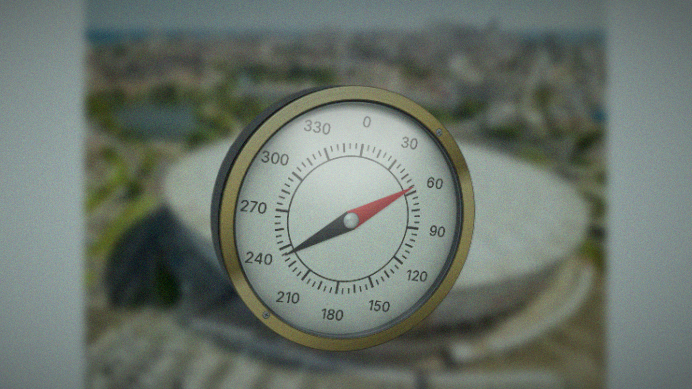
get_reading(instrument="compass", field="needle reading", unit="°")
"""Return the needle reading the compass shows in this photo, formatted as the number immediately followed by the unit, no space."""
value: 55°
